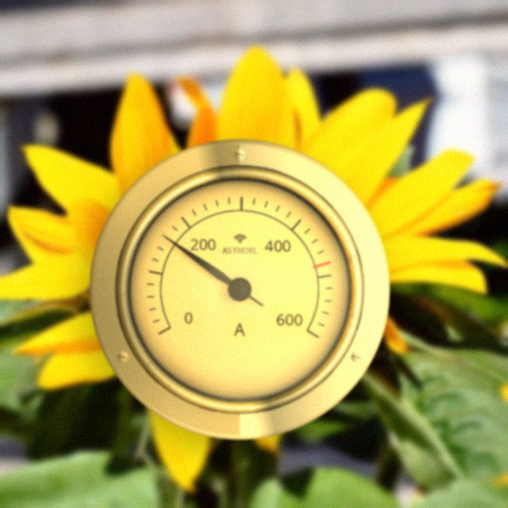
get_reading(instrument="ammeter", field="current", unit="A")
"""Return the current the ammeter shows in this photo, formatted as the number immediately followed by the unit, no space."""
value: 160A
